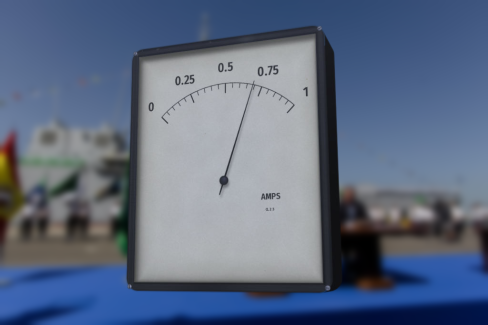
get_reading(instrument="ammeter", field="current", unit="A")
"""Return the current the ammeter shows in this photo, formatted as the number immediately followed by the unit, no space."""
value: 0.7A
